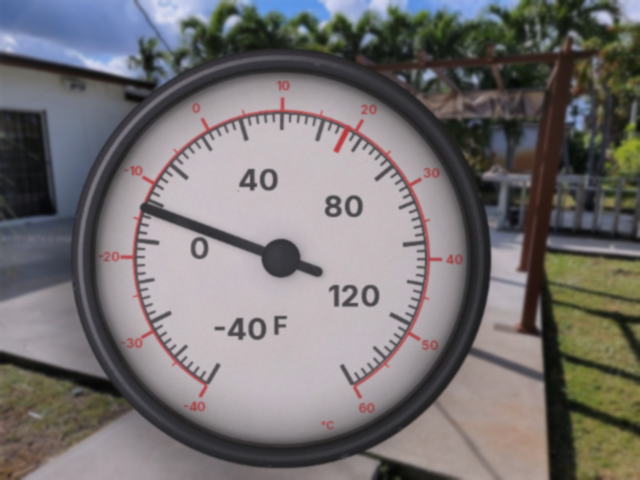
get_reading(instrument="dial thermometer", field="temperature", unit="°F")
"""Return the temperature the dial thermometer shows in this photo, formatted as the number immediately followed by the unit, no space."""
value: 8°F
